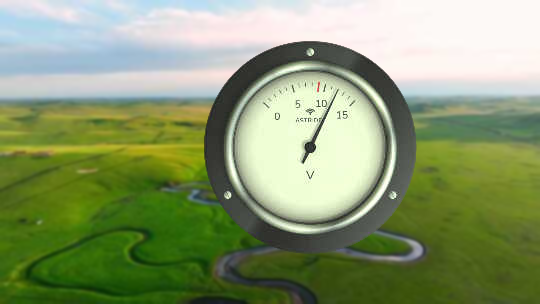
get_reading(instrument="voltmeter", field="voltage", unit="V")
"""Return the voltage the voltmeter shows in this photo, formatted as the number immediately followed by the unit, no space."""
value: 12V
